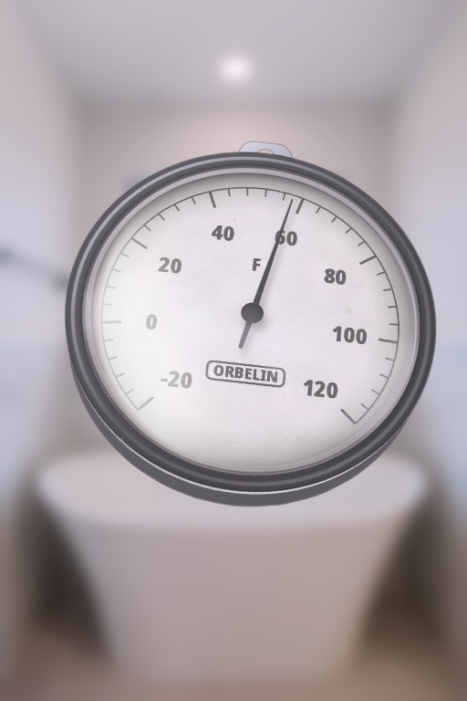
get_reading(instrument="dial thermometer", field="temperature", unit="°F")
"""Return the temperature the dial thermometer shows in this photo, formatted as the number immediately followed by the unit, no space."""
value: 58°F
